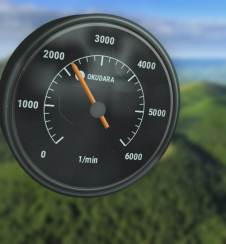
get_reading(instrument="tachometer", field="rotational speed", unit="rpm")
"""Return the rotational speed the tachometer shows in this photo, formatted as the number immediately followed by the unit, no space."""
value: 2200rpm
